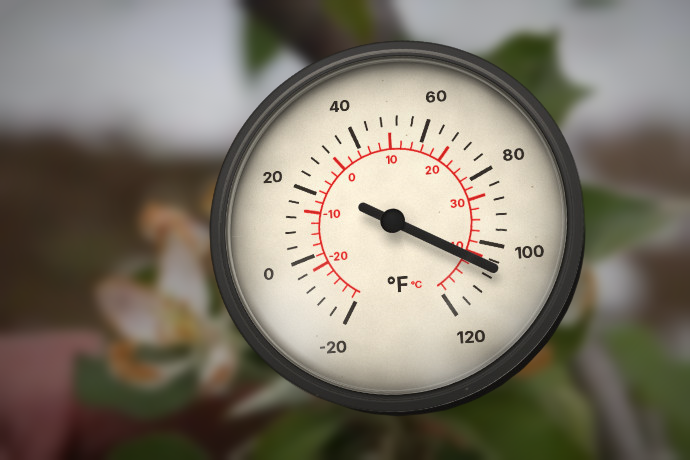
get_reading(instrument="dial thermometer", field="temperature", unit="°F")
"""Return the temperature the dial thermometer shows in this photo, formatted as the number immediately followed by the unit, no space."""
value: 106°F
